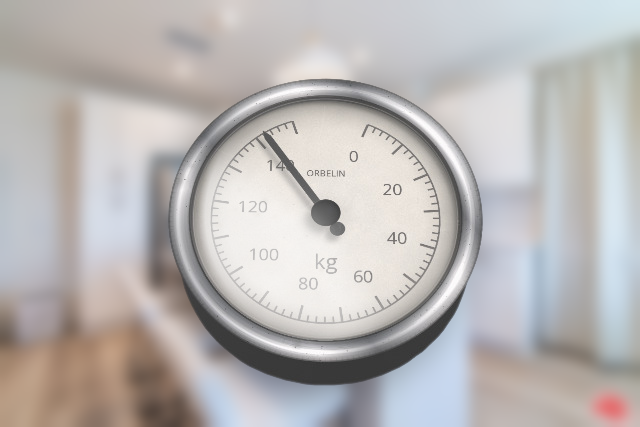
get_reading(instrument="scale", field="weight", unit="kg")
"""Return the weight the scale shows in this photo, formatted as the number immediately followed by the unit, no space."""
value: 142kg
